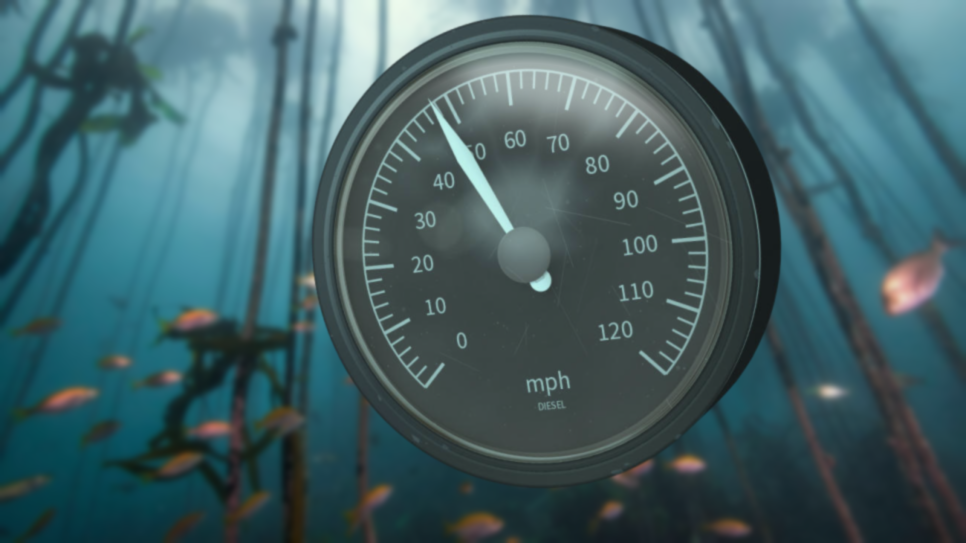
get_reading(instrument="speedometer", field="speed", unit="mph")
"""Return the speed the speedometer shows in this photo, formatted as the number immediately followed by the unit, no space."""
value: 48mph
